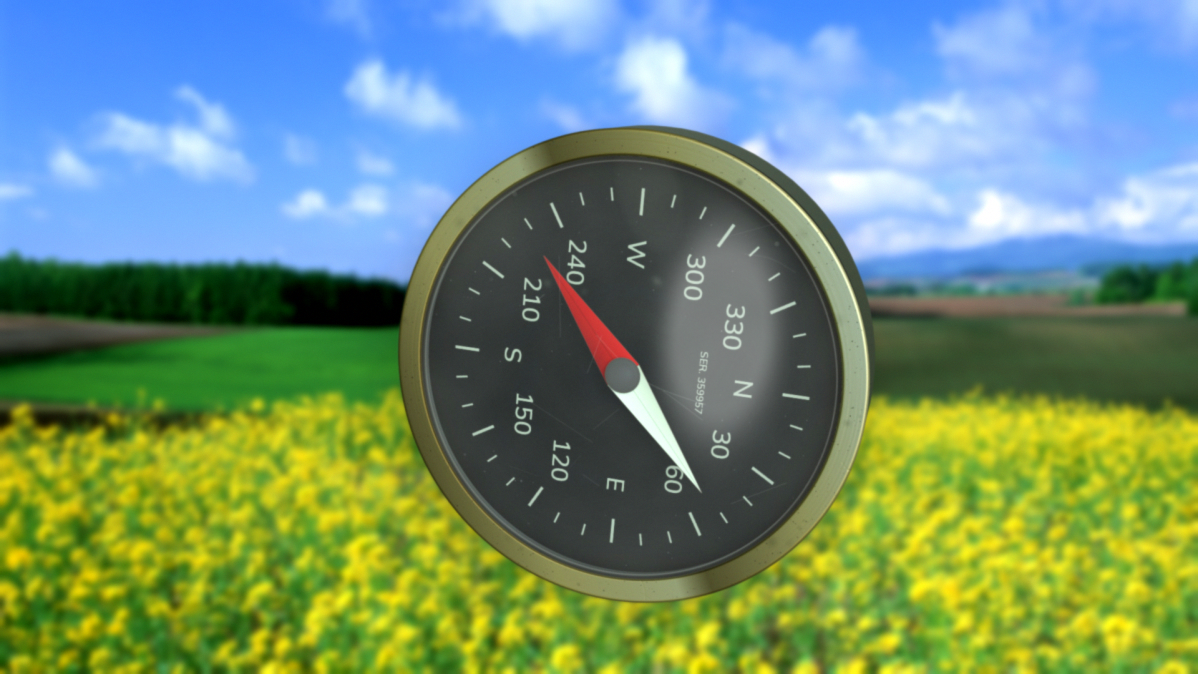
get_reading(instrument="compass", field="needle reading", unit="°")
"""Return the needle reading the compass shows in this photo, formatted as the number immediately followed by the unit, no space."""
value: 230°
